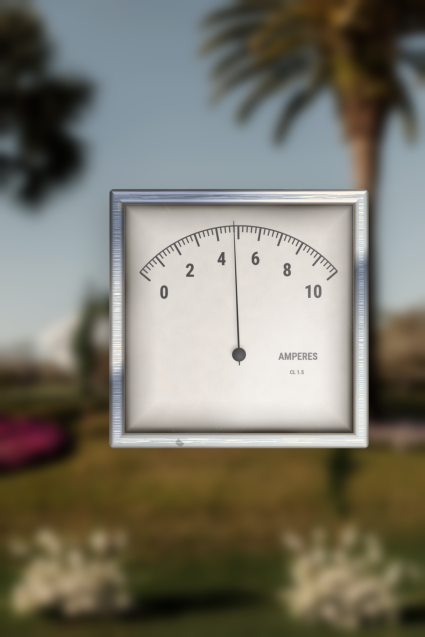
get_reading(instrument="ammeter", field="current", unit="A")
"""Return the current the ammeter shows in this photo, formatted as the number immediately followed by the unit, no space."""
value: 4.8A
